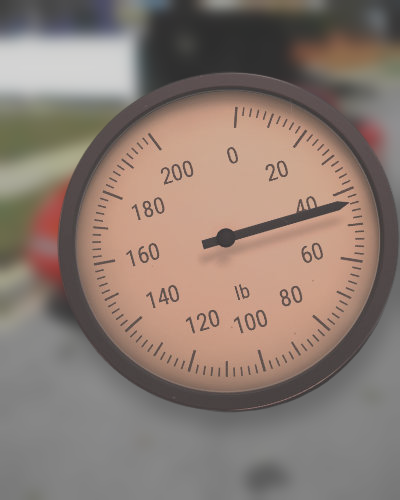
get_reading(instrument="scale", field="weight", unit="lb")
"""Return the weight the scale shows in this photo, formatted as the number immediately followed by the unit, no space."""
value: 44lb
